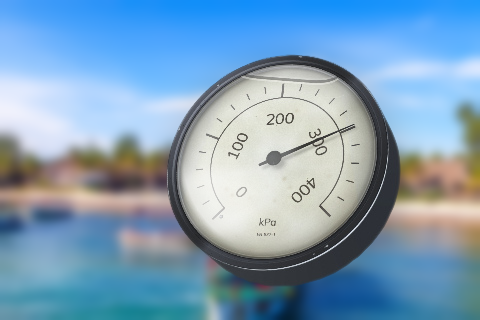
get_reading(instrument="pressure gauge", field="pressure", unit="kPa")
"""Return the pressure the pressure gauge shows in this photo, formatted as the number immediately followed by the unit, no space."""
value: 300kPa
